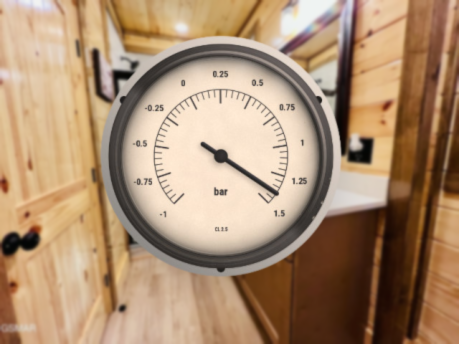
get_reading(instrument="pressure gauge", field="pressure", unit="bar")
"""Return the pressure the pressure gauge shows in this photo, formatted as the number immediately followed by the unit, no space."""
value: 1.4bar
